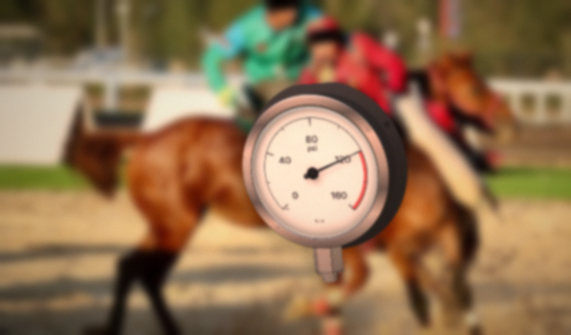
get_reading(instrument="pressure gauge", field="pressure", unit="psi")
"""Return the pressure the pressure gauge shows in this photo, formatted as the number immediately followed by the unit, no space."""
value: 120psi
